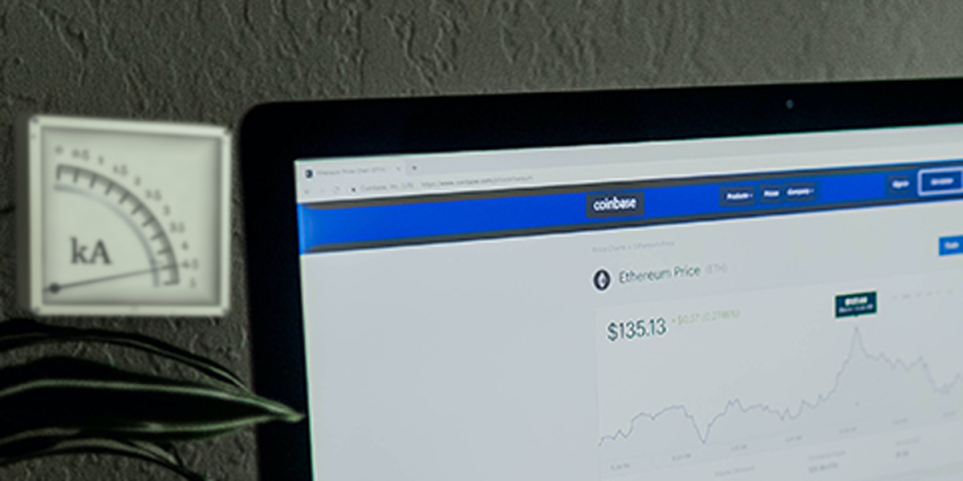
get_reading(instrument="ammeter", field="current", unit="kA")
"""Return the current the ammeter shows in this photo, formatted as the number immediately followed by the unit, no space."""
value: 4.5kA
